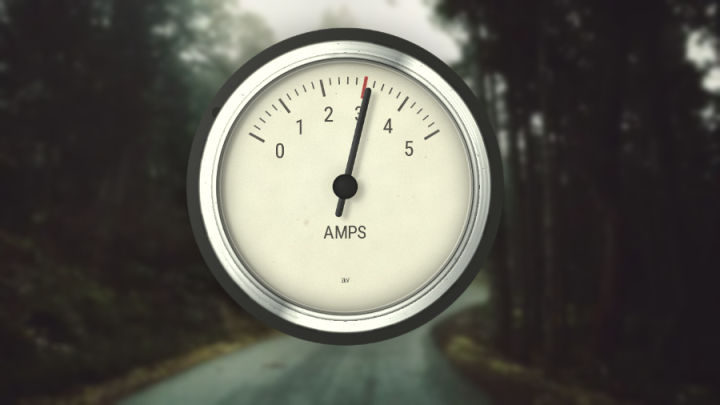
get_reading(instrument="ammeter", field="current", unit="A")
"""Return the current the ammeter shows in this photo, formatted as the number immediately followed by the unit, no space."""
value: 3.1A
